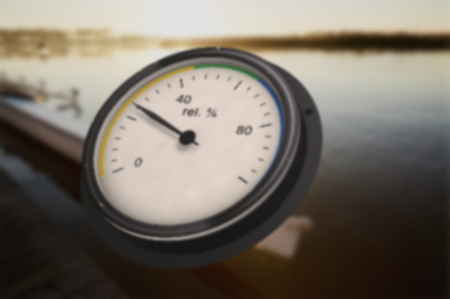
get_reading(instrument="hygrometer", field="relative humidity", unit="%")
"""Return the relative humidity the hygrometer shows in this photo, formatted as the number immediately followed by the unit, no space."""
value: 24%
